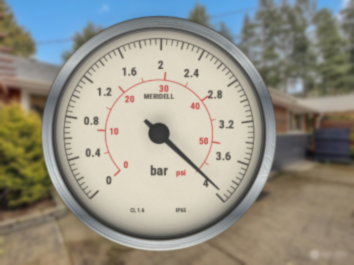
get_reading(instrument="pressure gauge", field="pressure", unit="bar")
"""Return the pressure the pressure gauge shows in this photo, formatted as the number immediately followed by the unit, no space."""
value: 3.95bar
